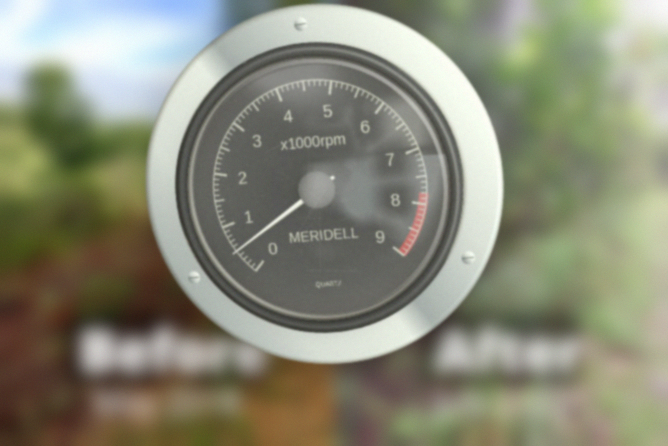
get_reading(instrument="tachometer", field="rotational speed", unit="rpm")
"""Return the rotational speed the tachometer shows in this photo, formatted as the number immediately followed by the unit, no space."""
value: 500rpm
